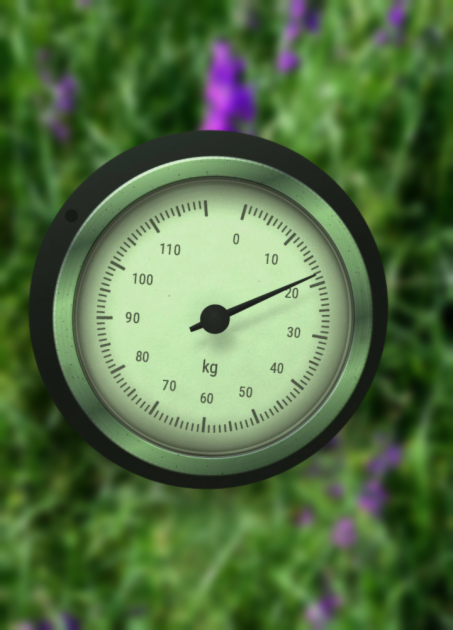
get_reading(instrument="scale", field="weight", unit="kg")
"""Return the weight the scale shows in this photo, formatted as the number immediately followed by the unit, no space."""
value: 18kg
